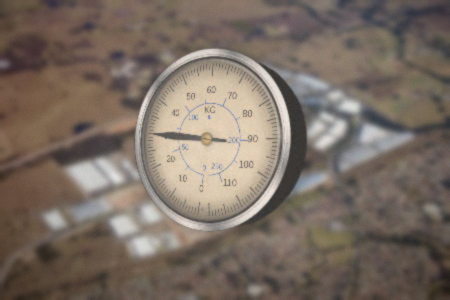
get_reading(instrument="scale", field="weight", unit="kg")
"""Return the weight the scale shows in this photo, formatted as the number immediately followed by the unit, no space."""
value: 30kg
